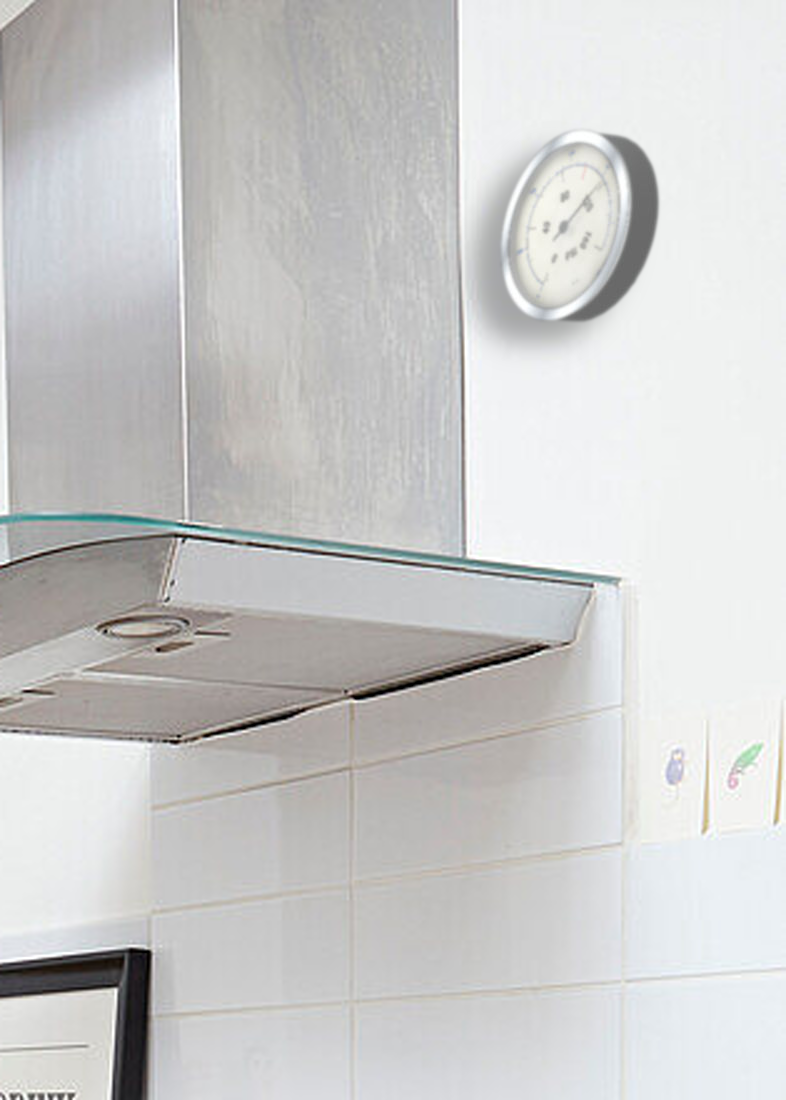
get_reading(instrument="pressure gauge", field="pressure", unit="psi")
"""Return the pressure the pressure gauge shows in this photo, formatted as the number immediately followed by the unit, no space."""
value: 120psi
